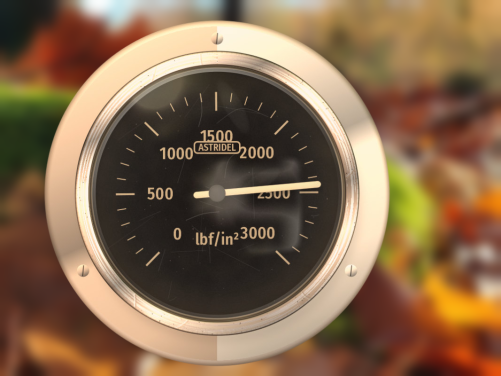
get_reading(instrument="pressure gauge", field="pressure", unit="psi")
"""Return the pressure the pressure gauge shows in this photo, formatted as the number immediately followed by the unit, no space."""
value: 2450psi
